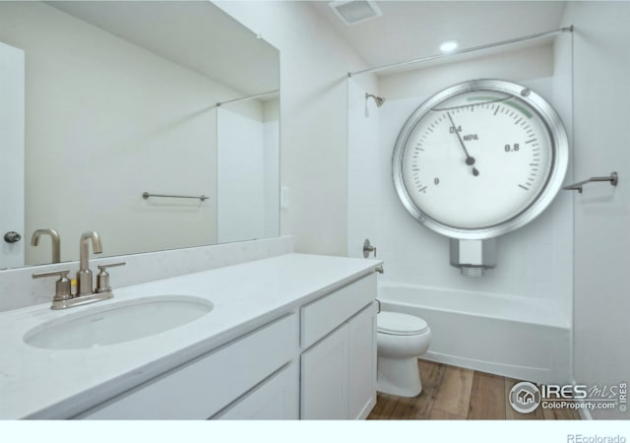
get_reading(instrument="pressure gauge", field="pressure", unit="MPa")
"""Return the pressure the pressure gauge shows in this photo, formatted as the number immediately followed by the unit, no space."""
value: 0.4MPa
